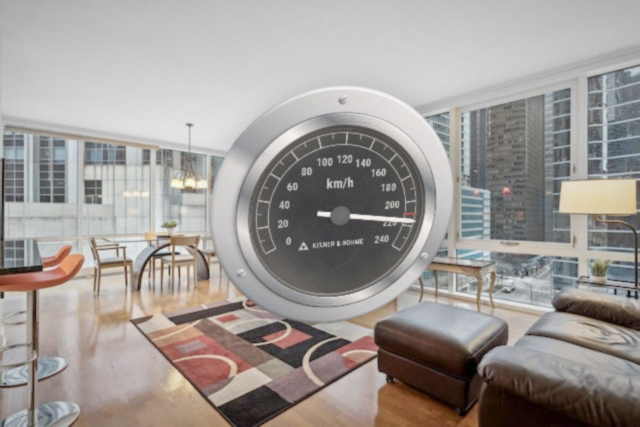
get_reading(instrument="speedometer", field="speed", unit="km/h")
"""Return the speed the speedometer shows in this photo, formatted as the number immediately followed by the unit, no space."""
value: 215km/h
